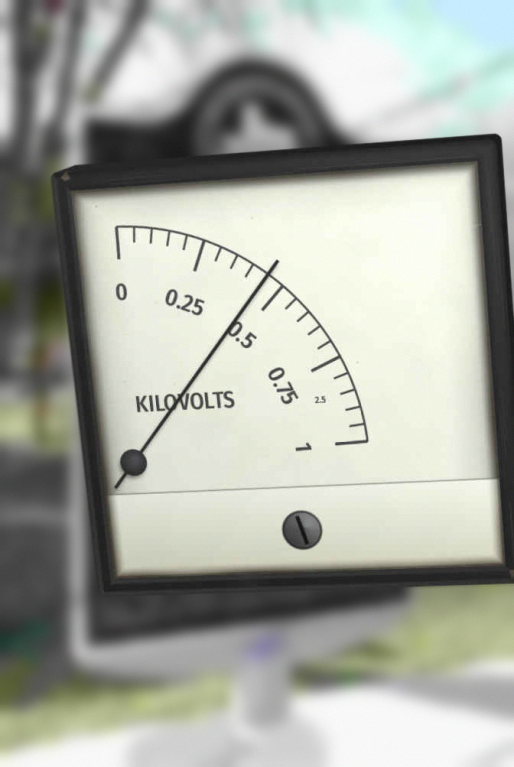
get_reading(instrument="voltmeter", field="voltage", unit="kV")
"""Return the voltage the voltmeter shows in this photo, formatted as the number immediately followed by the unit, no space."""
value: 0.45kV
